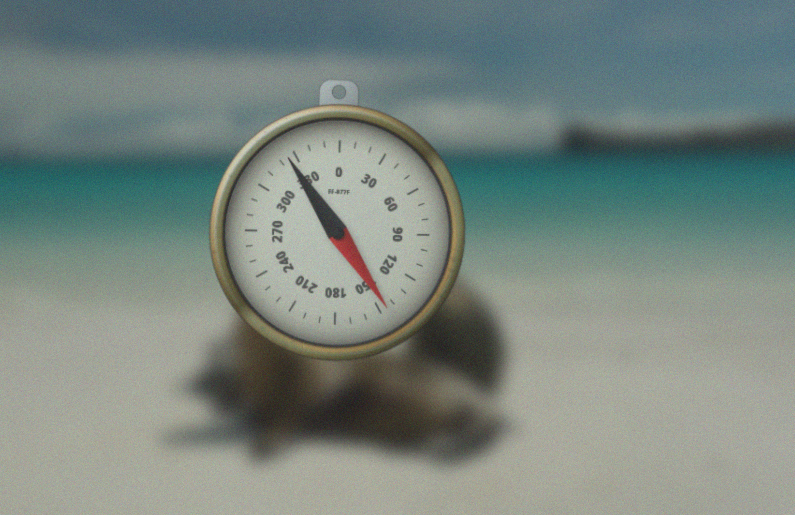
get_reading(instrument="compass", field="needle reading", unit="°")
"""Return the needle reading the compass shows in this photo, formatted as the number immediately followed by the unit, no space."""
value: 145°
